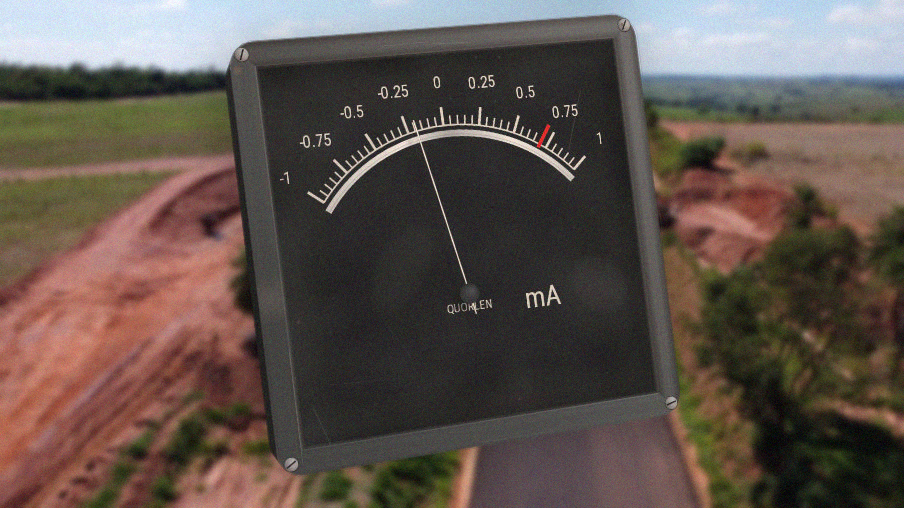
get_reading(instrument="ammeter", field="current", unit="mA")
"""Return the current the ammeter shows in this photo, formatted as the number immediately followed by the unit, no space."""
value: -0.2mA
